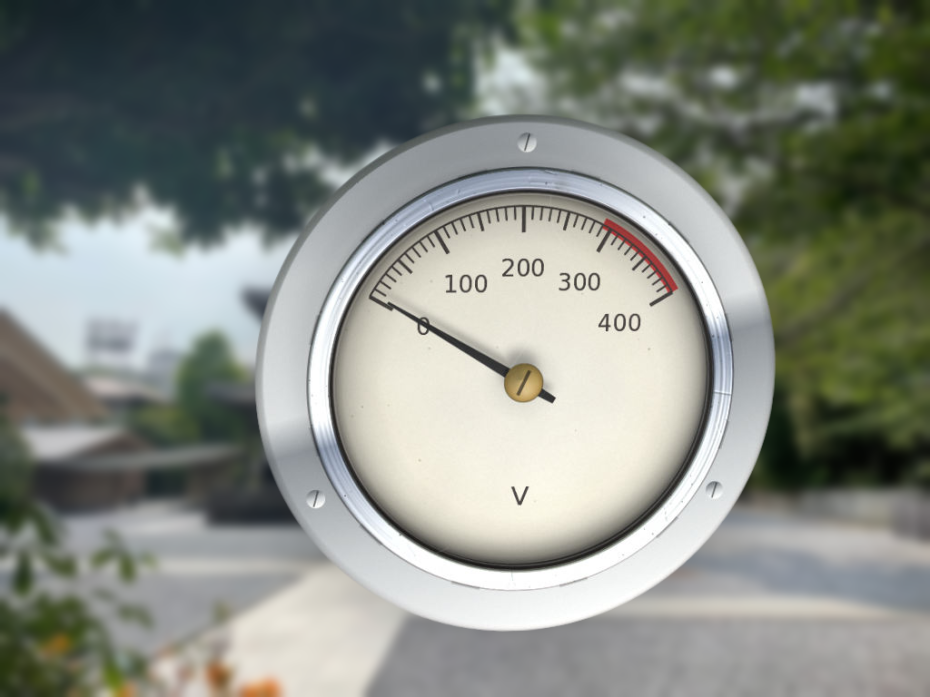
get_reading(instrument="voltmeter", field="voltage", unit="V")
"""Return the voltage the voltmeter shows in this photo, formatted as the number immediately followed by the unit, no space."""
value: 5V
